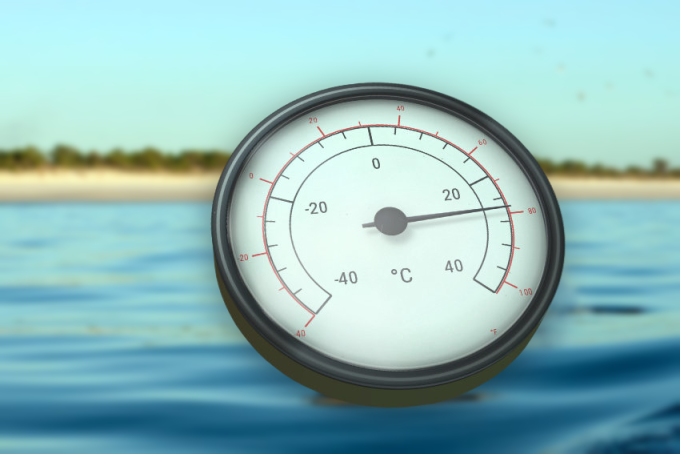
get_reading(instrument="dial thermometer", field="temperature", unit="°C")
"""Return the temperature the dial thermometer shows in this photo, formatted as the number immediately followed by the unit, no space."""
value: 26°C
